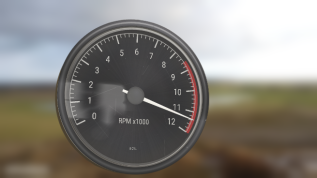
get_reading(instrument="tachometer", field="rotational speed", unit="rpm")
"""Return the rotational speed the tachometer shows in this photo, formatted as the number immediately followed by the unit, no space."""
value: 11400rpm
